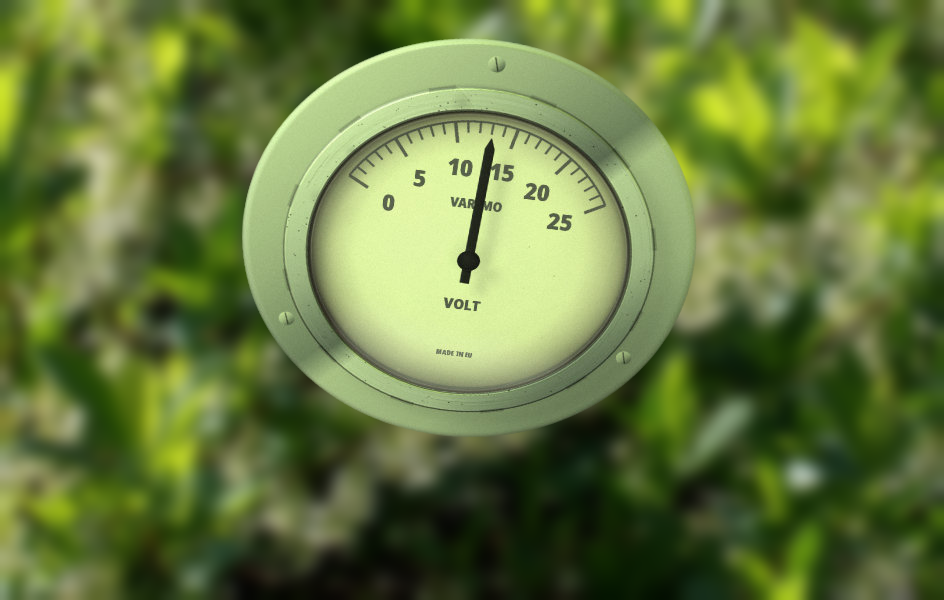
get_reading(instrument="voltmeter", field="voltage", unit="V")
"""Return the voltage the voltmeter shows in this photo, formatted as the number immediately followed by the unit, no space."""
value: 13V
